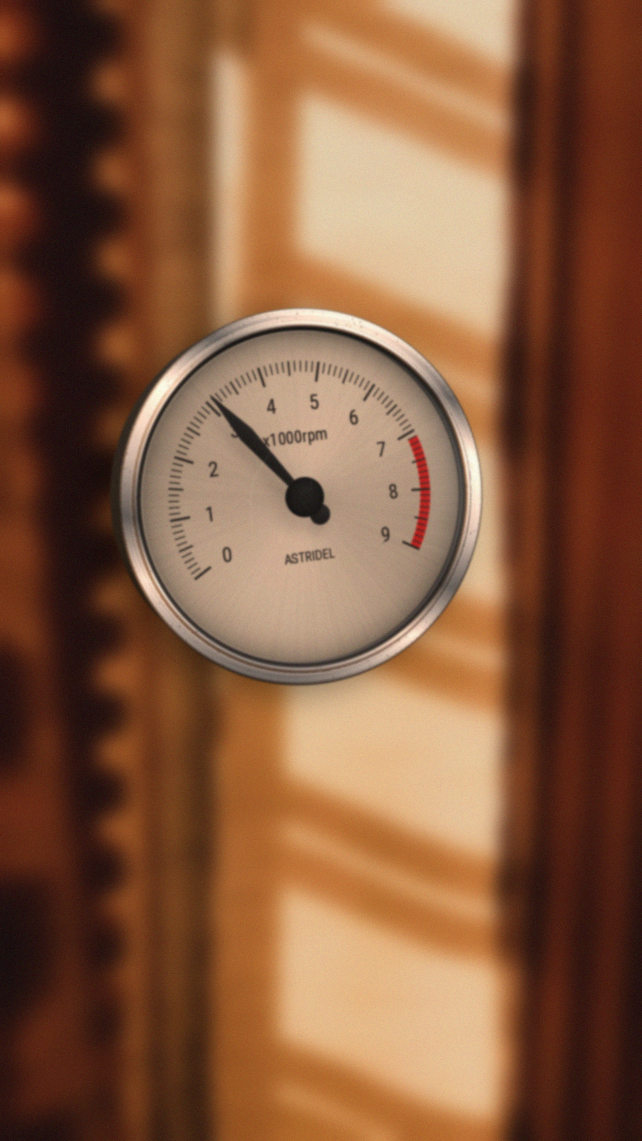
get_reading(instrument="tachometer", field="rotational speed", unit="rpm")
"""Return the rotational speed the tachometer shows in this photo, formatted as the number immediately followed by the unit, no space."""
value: 3100rpm
